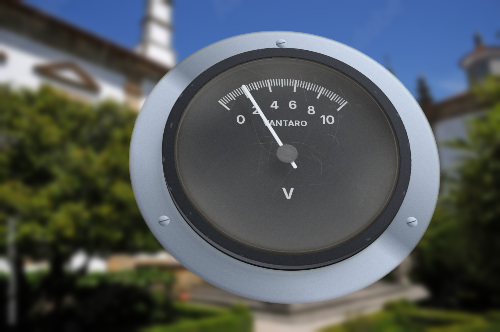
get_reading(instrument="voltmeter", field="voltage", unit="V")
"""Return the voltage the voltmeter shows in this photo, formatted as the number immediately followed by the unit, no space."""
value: 2V
